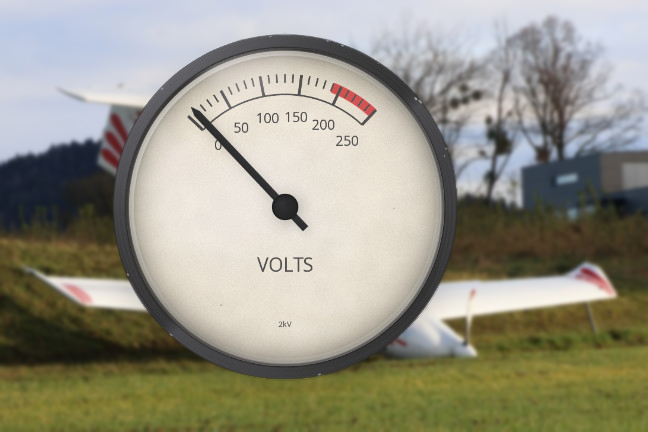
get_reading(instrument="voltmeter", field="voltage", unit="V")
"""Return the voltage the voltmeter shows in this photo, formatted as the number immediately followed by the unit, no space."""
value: 10V
